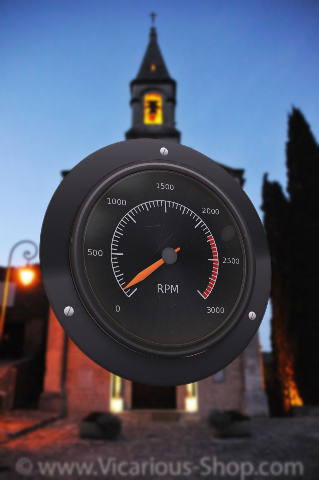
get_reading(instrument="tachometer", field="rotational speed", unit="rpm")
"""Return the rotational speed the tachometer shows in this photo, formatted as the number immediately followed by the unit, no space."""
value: 100rpm
